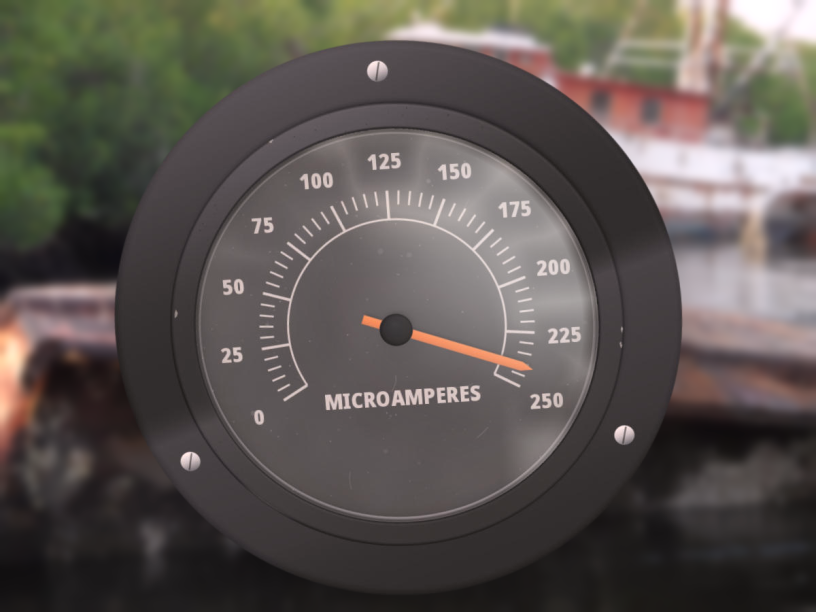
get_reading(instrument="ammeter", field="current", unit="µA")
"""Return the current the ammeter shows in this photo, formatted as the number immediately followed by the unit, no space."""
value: 240µA
